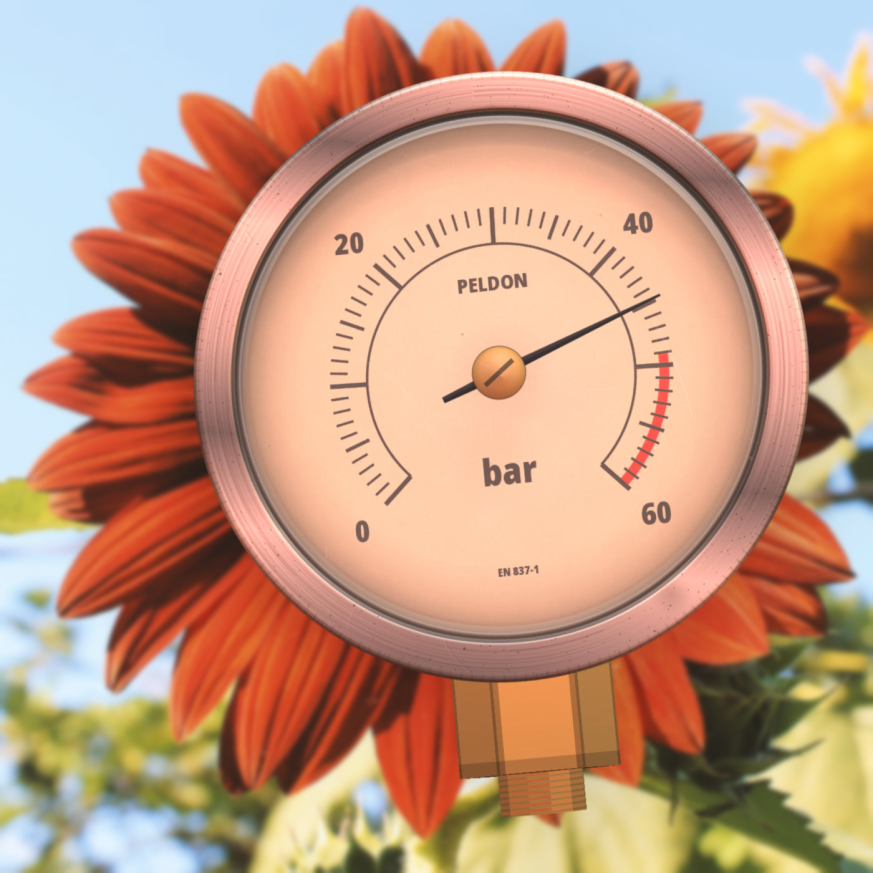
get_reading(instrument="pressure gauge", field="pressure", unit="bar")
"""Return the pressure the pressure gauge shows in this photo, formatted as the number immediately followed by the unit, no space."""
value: 45bar
